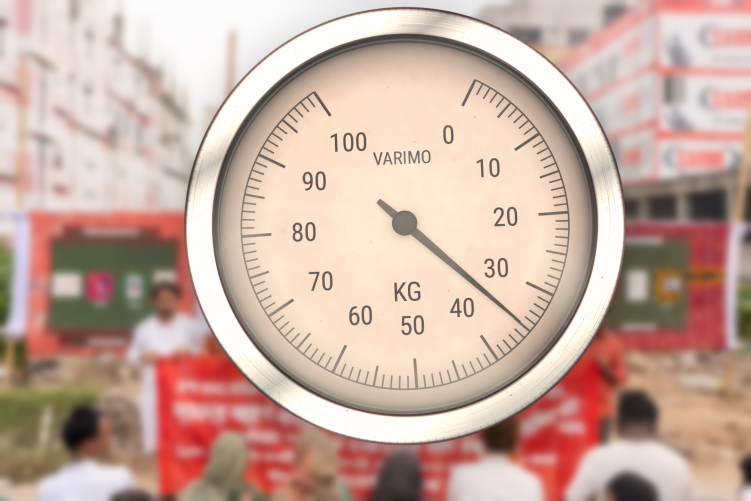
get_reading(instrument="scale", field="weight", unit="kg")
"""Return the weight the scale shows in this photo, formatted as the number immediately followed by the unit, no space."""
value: 35kg
